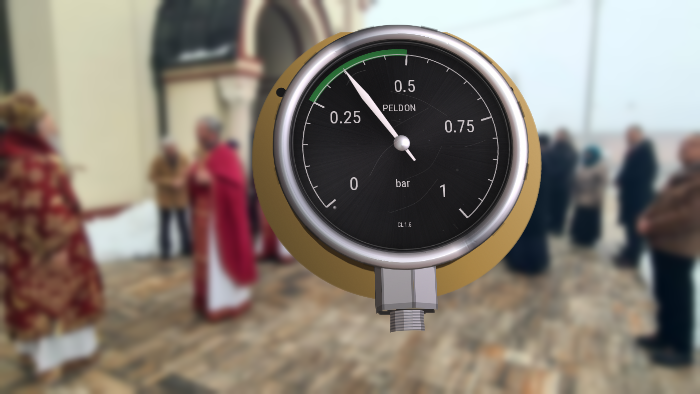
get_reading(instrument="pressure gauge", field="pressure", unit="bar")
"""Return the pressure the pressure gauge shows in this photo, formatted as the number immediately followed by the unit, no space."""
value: 0.35bar
